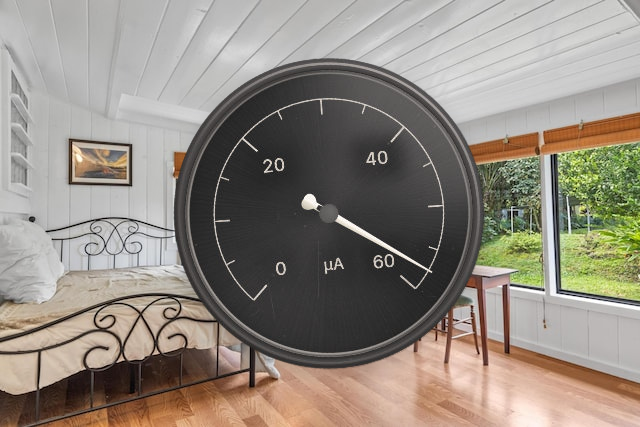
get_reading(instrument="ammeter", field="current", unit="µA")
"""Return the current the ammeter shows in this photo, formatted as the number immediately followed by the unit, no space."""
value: 57.5µA
